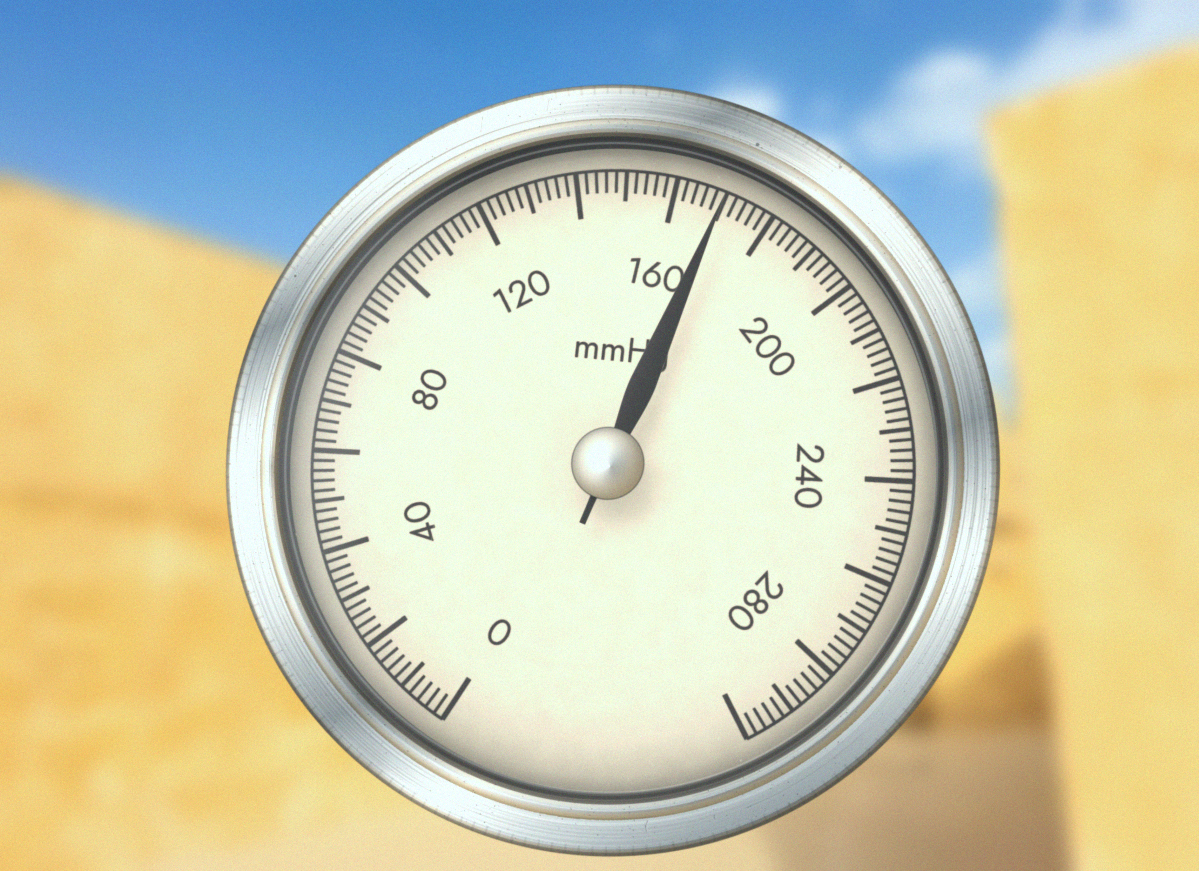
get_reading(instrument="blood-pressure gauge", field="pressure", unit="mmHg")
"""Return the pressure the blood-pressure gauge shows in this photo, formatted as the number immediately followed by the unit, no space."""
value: 170mmHg
